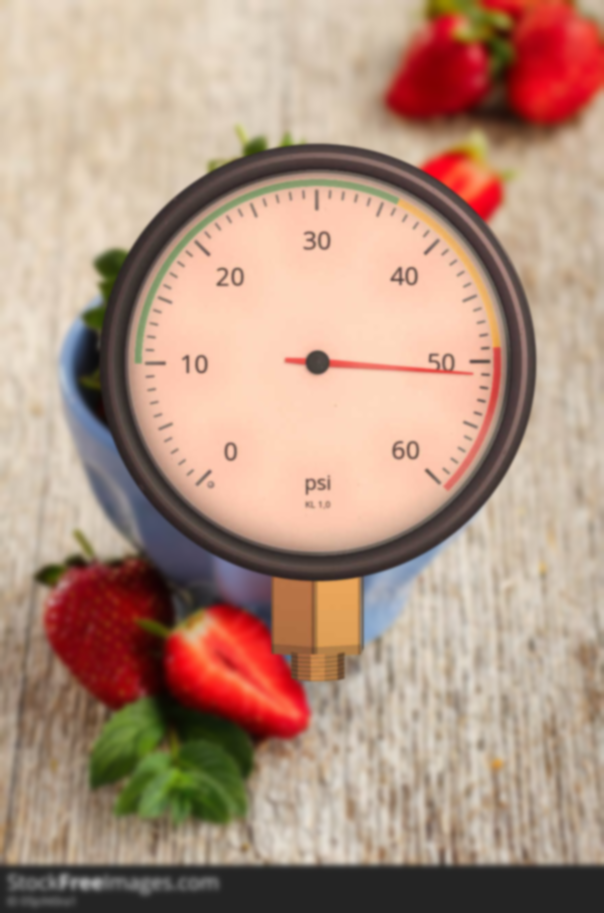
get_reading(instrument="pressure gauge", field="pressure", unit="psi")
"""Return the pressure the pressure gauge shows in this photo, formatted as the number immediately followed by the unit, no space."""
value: 51psi
